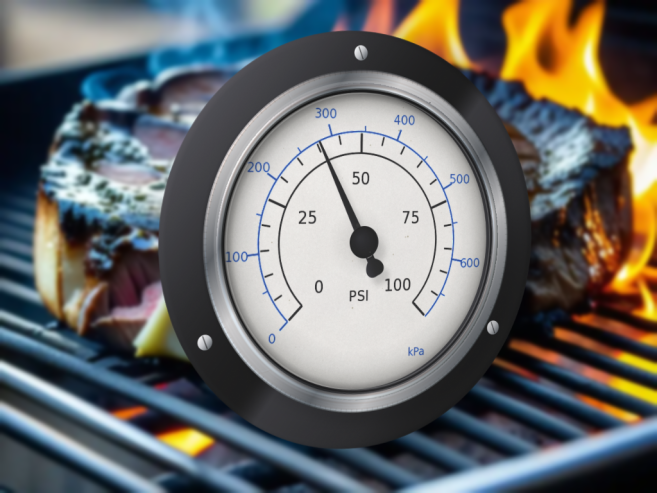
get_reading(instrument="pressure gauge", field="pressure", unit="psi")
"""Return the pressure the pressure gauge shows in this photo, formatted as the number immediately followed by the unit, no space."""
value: 40psi
